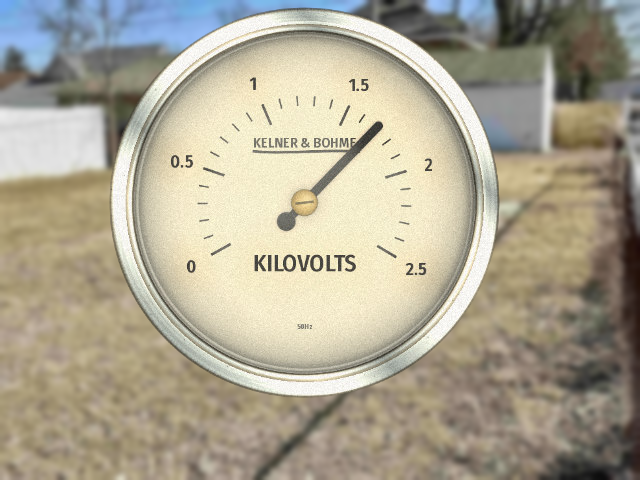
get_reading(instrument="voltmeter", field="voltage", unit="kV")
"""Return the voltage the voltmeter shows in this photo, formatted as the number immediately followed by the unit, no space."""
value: 1.7kV
